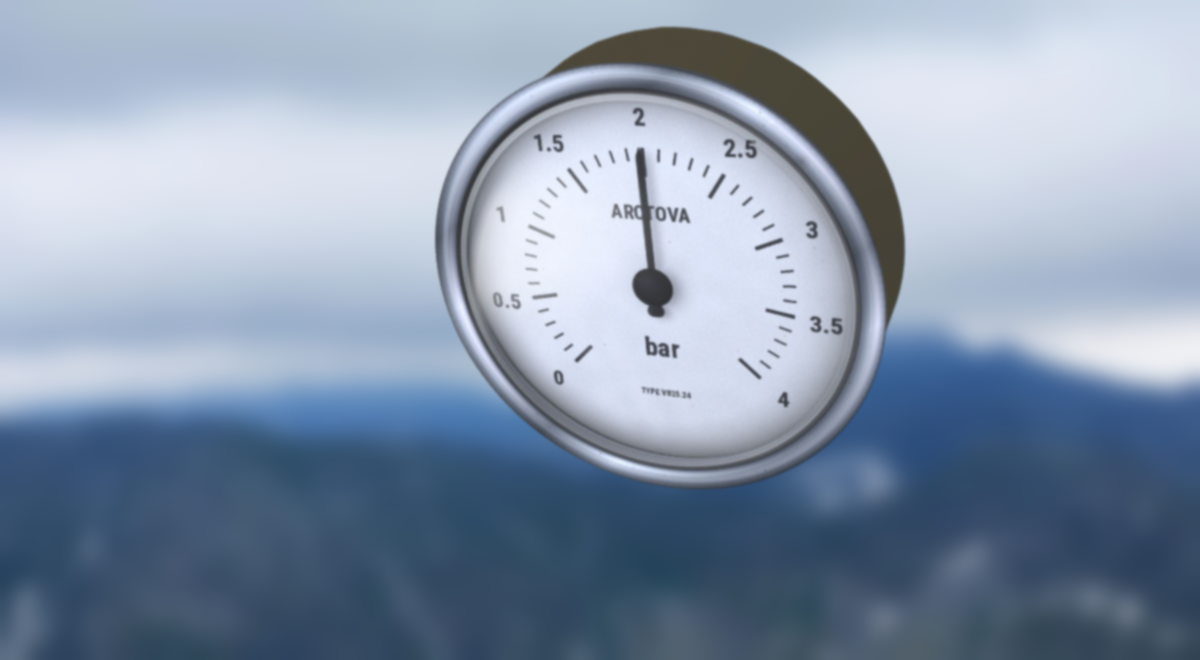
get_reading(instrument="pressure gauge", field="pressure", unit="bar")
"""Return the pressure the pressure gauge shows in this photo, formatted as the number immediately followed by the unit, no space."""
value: 2bar
